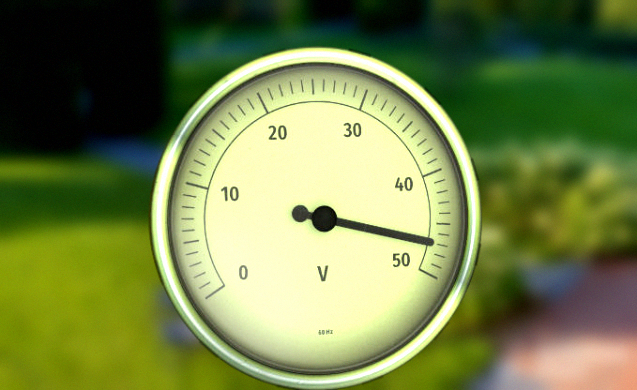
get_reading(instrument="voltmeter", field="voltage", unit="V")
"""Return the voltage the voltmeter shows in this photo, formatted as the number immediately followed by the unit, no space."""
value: 47V
